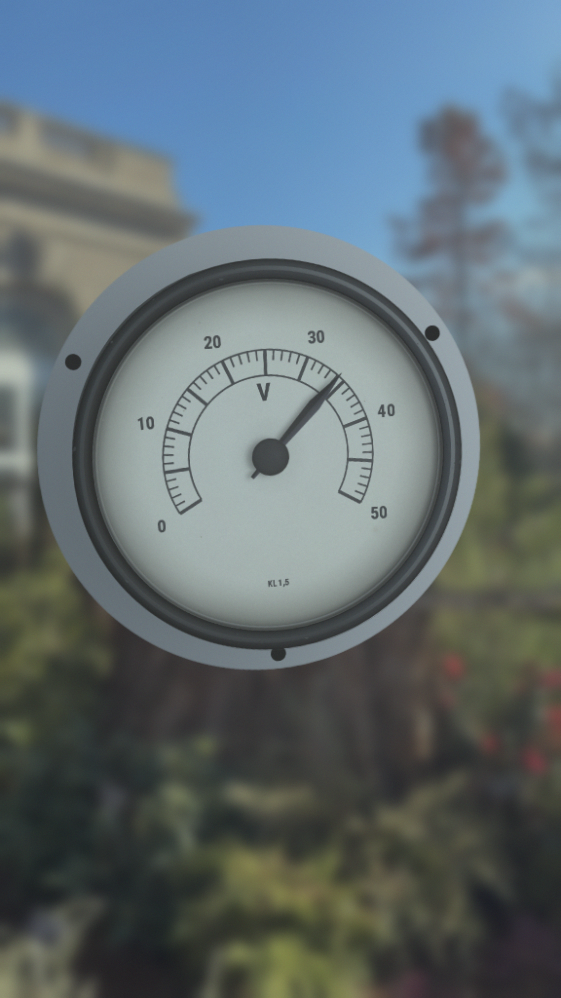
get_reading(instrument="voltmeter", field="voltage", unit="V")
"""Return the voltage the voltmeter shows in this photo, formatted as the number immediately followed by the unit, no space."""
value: 34V
